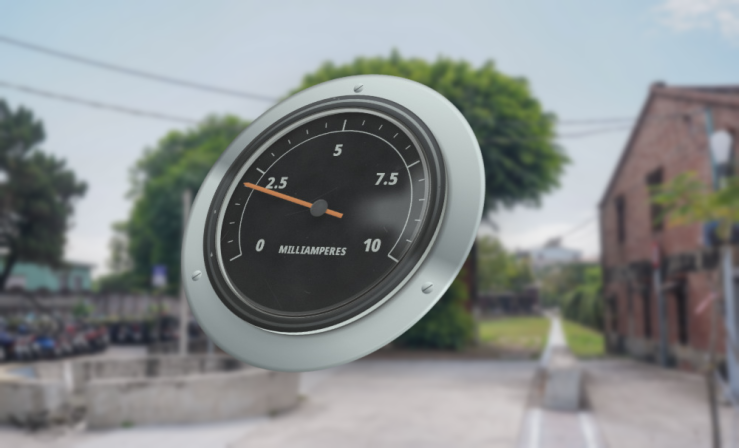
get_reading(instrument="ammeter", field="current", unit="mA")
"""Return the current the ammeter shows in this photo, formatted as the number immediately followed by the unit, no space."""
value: 2mA
